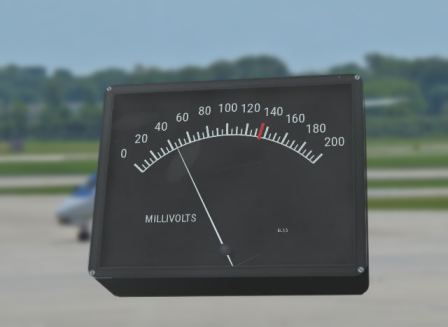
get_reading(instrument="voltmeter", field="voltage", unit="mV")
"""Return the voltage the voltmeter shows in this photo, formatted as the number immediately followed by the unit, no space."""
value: 45mV
